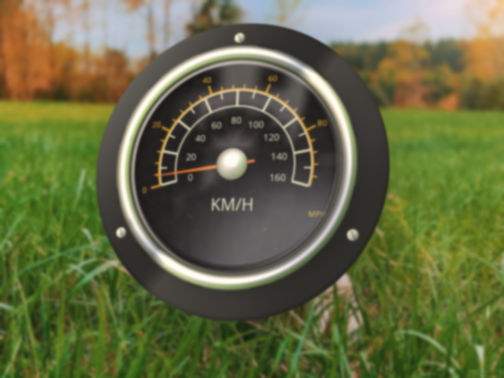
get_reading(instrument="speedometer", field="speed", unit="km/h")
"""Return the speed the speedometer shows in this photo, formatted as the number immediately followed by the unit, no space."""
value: 5km/h
